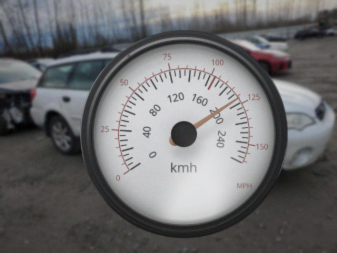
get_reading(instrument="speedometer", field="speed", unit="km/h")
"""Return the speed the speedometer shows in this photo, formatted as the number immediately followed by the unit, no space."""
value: 195km/h
